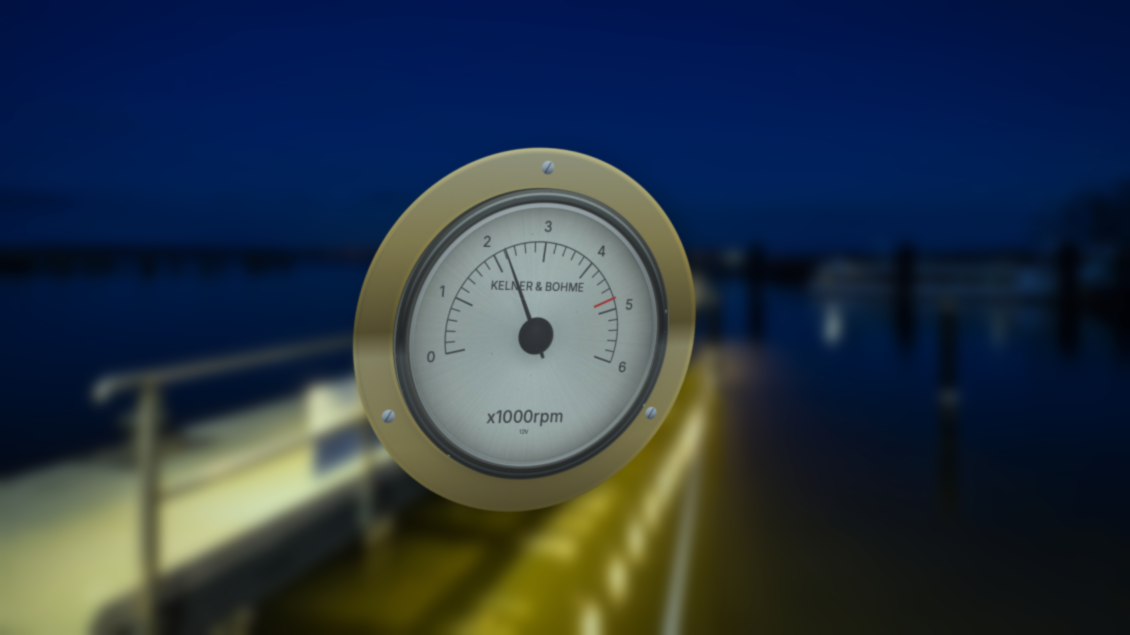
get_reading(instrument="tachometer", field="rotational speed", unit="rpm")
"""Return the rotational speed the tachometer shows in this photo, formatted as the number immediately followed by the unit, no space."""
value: 2200rpm
